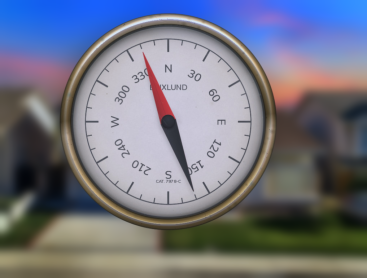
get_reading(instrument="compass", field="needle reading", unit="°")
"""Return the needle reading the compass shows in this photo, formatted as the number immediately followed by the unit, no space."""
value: 340°
